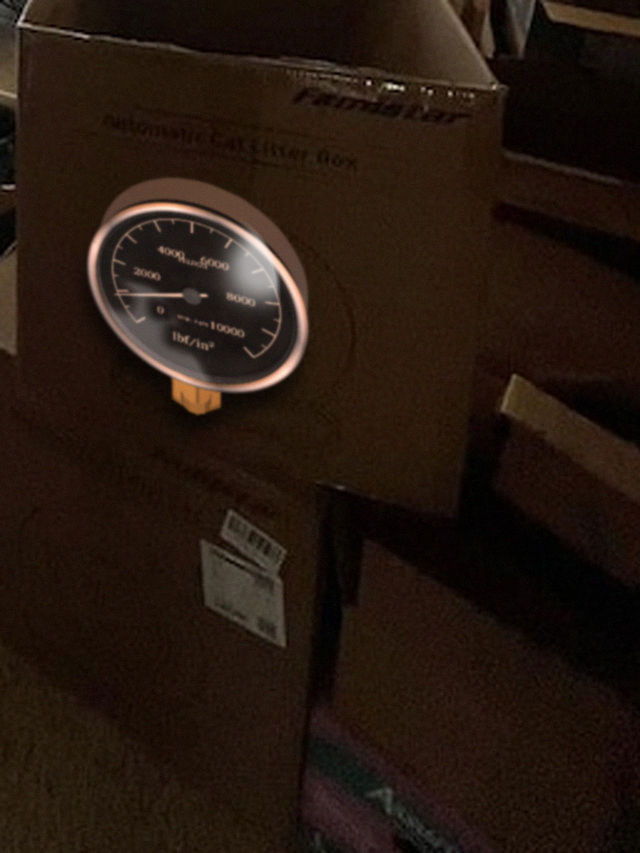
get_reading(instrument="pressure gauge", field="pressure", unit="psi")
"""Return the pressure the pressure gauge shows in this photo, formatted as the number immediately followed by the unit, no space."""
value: 1000psi
